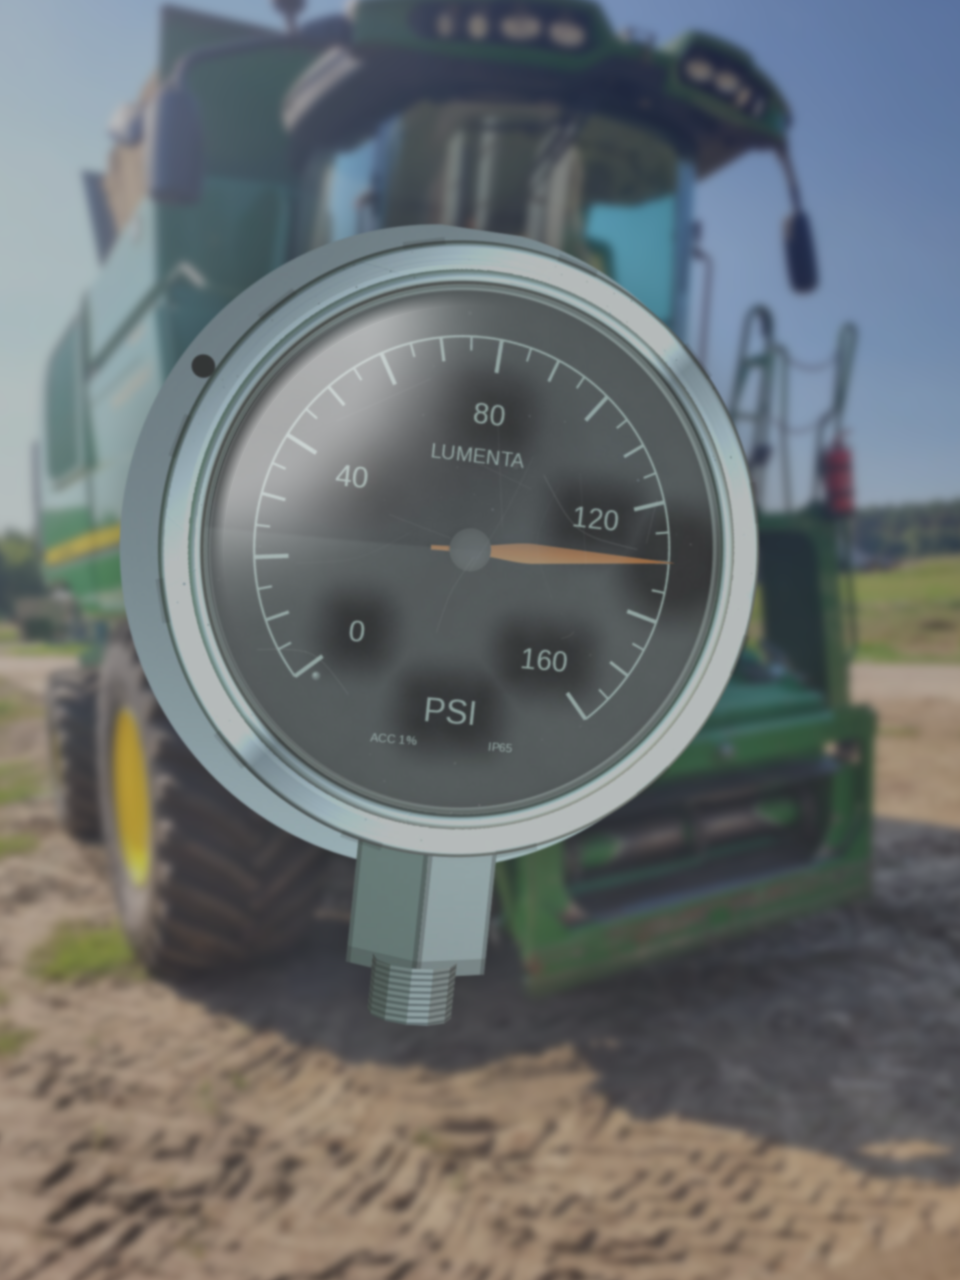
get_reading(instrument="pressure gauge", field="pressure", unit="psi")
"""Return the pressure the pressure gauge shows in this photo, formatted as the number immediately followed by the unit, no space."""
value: 130psi
